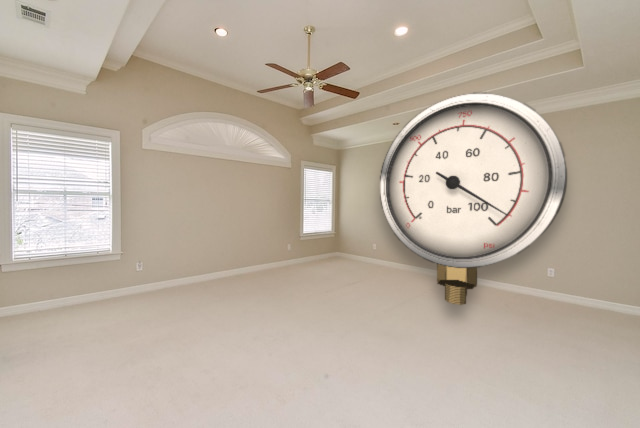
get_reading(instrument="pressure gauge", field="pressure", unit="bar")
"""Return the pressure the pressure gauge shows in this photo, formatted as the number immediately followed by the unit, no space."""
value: 95bar
